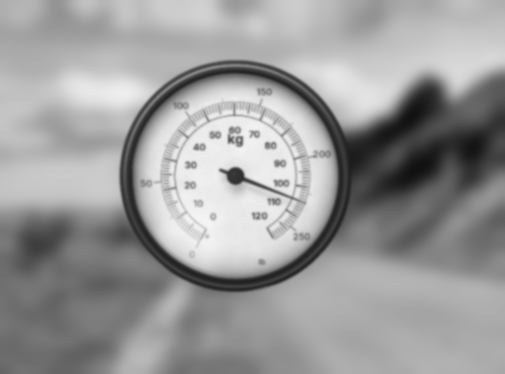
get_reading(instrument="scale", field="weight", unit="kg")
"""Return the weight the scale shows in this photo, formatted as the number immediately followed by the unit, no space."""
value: 105kg
